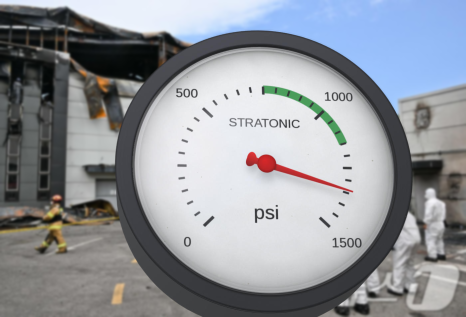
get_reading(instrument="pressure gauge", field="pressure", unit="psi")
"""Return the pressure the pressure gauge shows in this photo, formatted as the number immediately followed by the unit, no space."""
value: 1350psi
